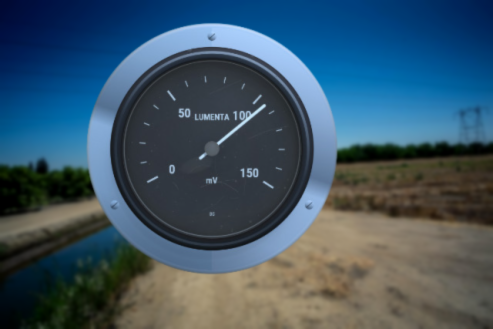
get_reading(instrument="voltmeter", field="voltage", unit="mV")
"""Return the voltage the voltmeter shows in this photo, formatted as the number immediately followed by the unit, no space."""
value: 105mV
